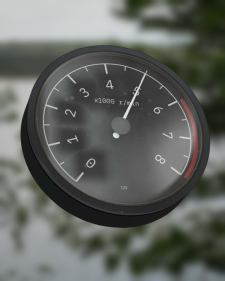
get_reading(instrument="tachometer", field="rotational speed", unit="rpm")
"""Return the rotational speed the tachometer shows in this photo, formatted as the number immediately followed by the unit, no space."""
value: 5000rpm
